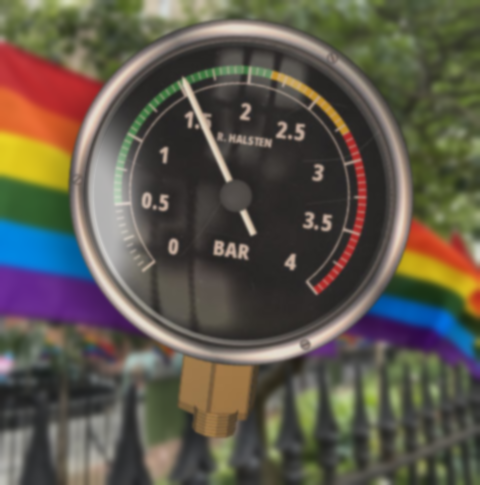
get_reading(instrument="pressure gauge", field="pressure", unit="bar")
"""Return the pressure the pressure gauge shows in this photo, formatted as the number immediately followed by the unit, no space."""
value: 1.55bar
